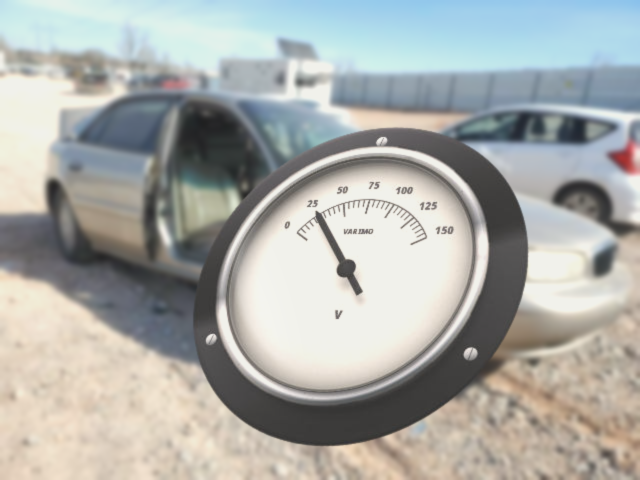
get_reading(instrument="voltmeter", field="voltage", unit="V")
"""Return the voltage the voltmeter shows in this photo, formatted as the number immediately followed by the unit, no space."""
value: 25V
